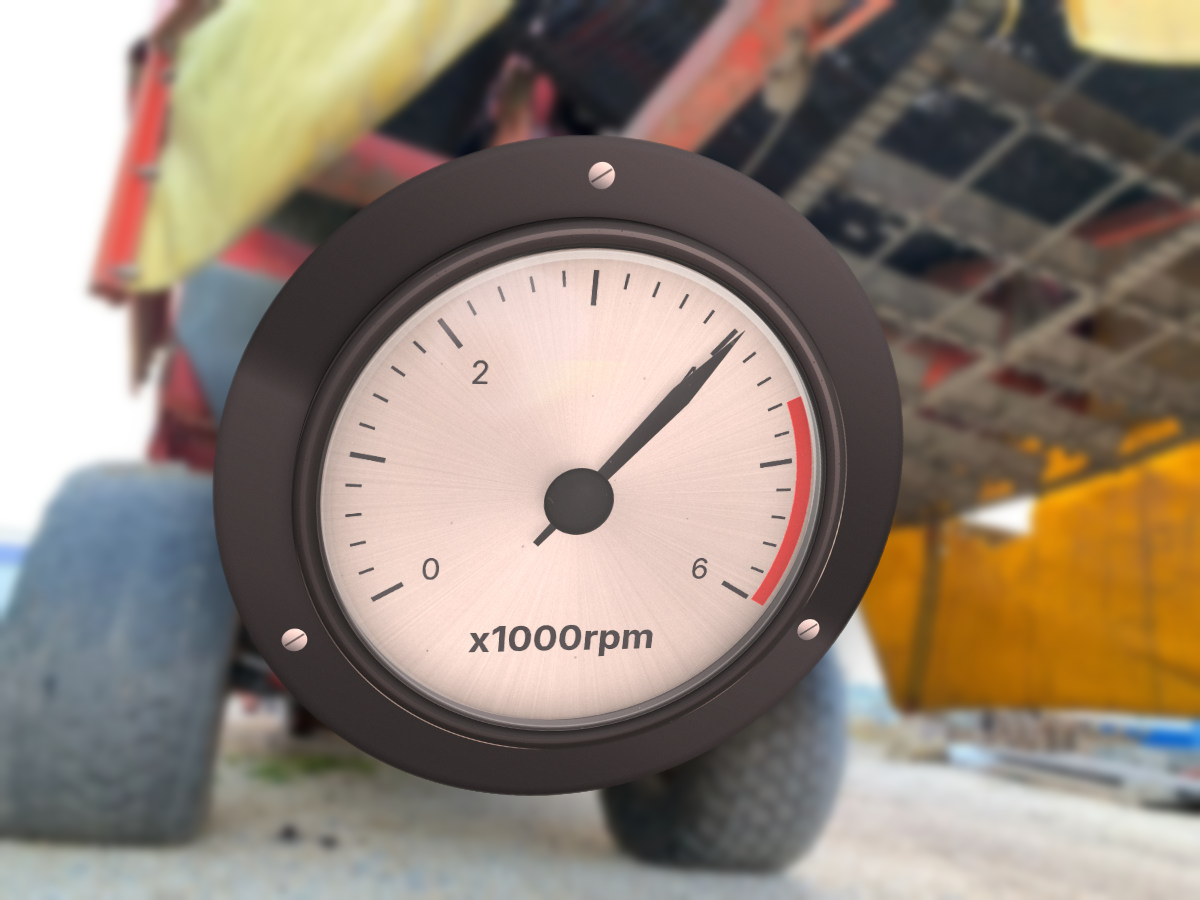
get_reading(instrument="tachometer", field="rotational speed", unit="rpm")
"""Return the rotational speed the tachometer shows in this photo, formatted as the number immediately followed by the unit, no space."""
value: 4000rpm
